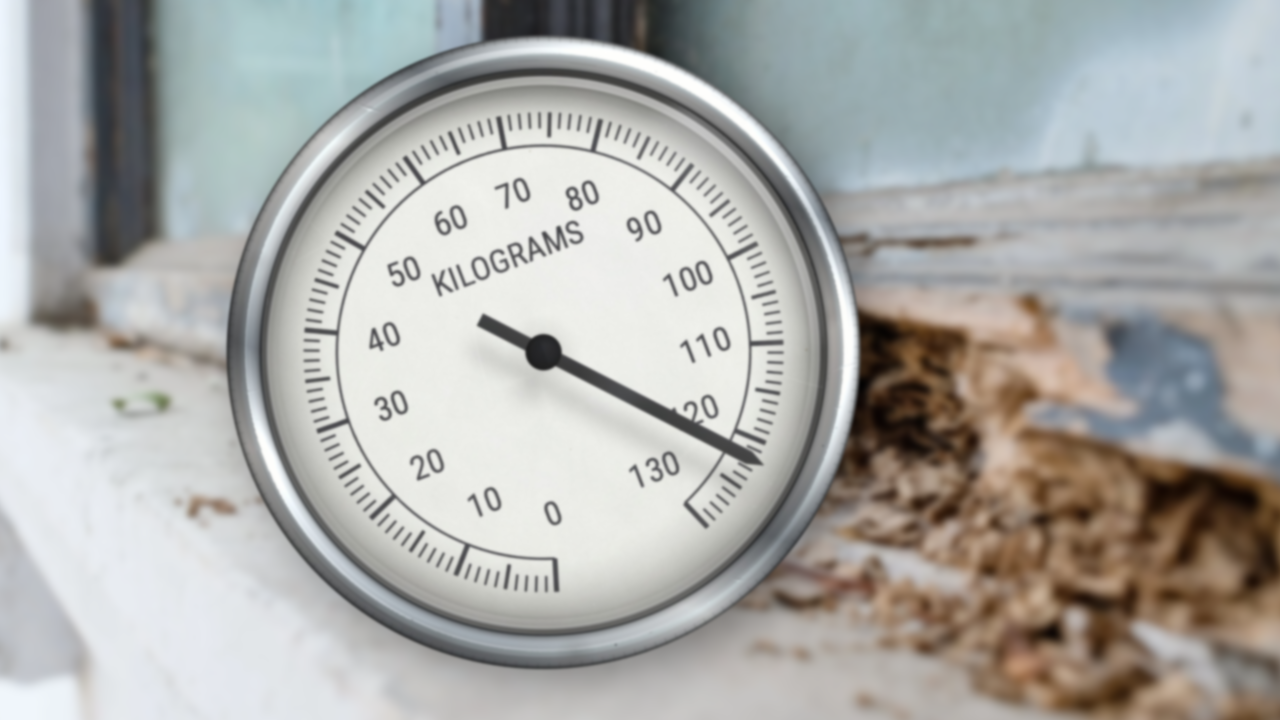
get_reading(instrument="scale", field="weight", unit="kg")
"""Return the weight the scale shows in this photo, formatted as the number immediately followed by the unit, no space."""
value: 122kg
